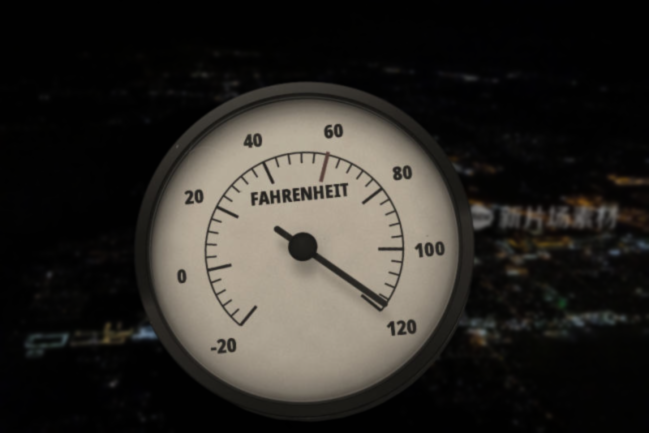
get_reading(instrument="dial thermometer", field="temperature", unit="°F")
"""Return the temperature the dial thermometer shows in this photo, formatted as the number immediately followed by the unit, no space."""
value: 118°F
